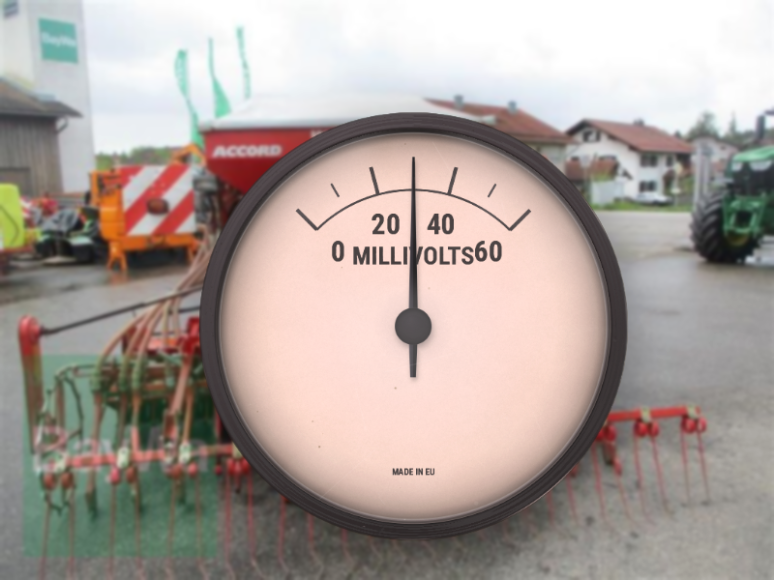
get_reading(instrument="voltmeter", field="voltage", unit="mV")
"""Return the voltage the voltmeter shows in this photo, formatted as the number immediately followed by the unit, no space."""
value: 30mV
